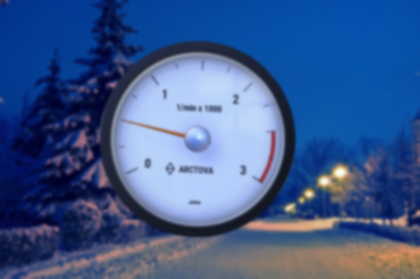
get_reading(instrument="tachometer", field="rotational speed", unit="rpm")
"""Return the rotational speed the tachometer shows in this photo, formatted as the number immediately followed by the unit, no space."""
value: 500rpm
